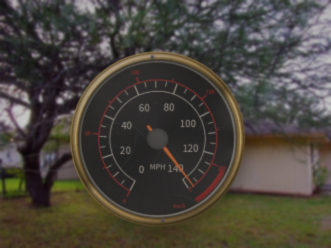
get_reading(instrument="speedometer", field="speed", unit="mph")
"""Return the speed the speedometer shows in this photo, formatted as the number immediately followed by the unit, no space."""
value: 137.5mph
